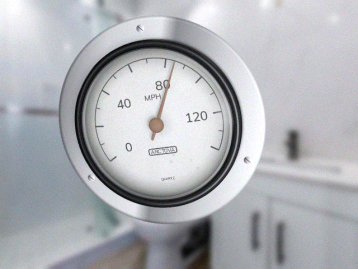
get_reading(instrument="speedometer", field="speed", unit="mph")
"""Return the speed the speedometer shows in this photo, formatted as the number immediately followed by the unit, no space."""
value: 85mph
